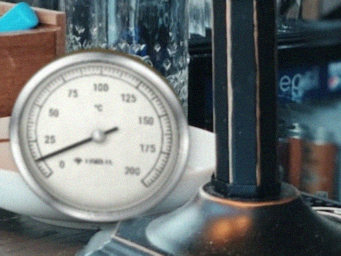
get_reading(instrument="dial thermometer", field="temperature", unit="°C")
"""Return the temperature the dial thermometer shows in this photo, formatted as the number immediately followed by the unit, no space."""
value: 12.5°C
